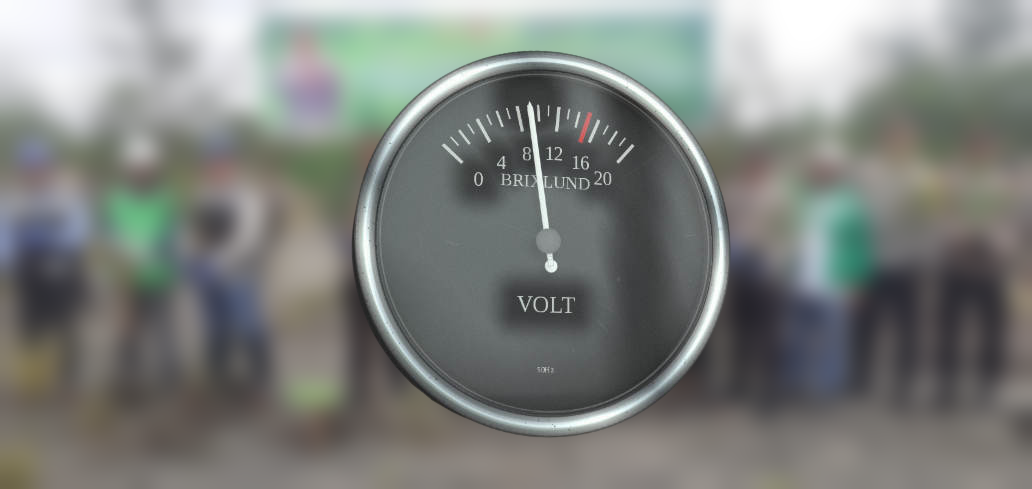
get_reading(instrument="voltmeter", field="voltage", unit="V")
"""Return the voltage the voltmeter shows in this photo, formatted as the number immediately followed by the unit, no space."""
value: 9V
